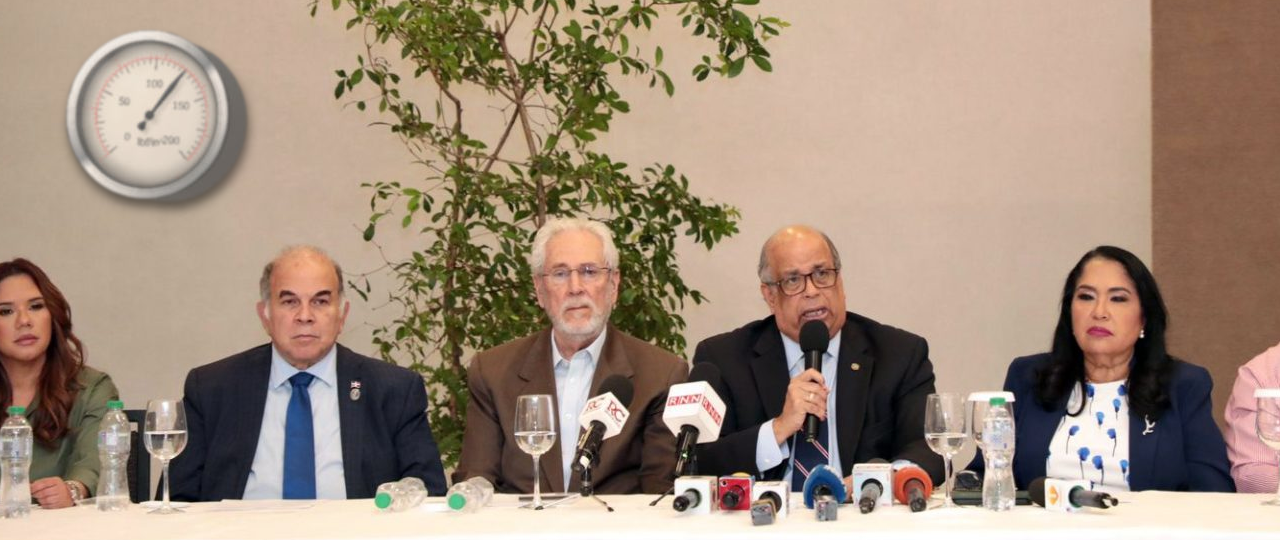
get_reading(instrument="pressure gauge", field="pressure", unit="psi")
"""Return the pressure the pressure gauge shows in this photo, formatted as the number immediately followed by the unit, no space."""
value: 125psi
